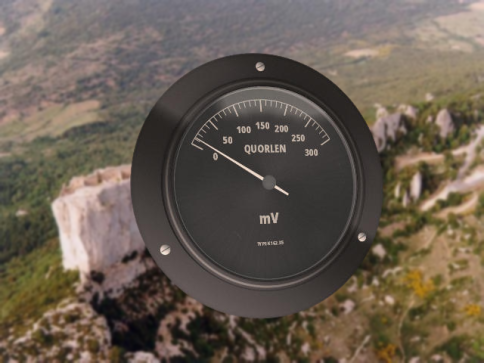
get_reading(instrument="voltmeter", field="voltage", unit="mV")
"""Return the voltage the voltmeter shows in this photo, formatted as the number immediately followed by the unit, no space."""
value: 10mV
